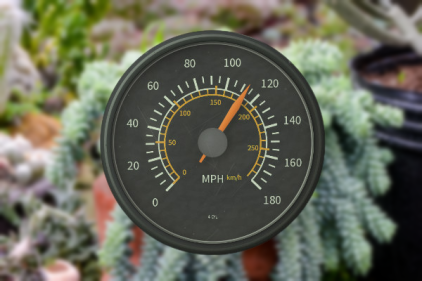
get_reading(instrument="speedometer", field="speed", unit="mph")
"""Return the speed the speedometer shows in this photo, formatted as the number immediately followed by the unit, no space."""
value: 112.5mph
